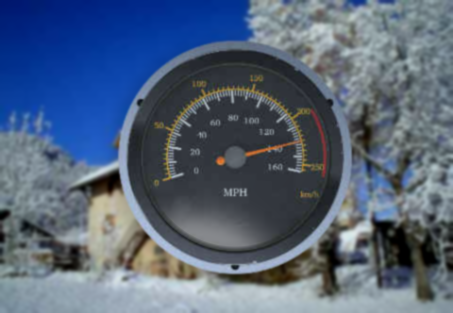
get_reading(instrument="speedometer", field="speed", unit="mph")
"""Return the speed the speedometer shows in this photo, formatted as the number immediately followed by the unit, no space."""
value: 140mph
